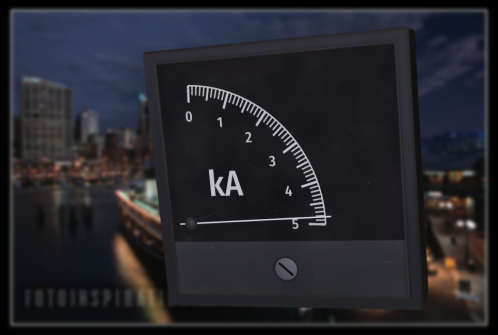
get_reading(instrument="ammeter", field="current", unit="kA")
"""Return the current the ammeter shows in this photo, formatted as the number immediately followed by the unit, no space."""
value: 4.8kA
